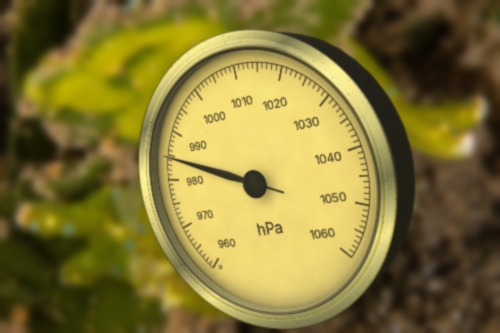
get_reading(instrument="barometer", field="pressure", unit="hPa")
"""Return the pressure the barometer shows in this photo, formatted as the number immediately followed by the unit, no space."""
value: 985hPa
